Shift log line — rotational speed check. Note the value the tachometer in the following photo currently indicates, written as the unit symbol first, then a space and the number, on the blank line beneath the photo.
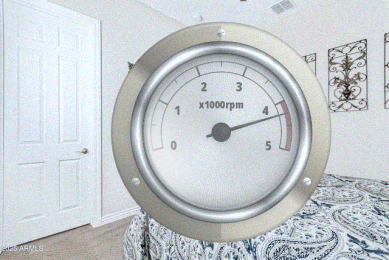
rpm 4250
